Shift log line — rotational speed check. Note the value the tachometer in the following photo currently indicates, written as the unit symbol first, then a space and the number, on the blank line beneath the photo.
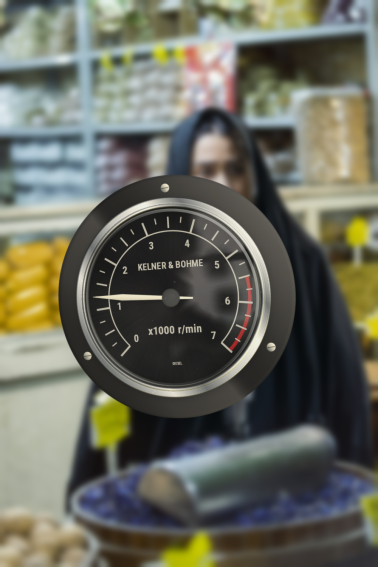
rpm 1250
